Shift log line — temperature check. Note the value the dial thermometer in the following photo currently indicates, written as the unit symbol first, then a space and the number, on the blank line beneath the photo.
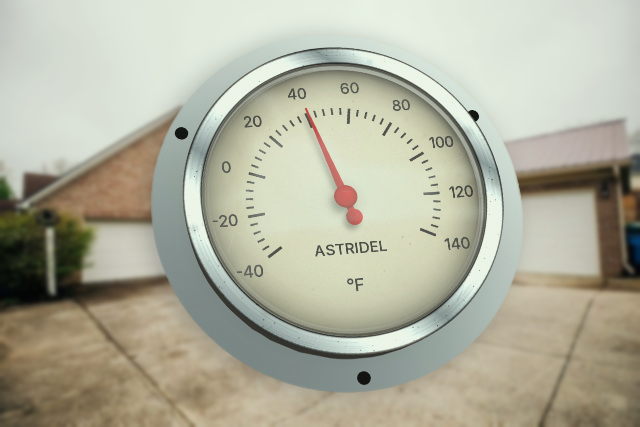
°F 40
